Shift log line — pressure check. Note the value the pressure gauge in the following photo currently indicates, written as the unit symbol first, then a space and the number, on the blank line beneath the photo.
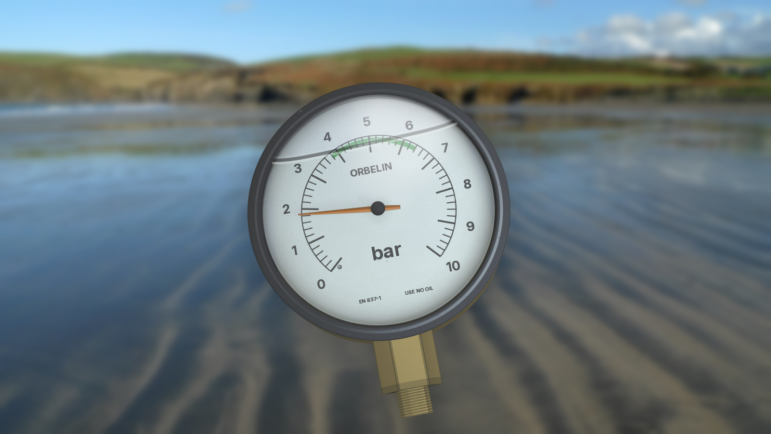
bar 1.8
